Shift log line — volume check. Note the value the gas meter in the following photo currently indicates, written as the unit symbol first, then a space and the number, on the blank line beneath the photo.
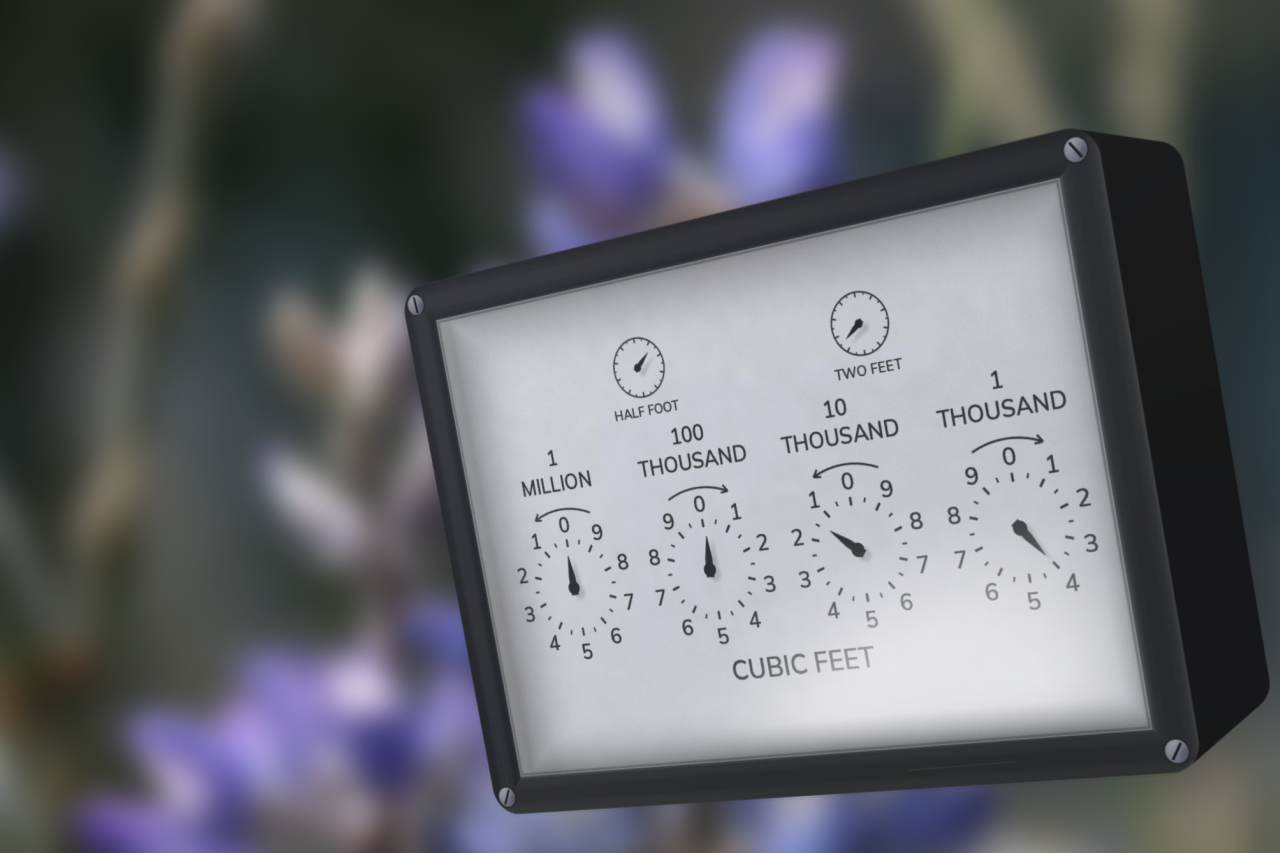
ft³ 1400
